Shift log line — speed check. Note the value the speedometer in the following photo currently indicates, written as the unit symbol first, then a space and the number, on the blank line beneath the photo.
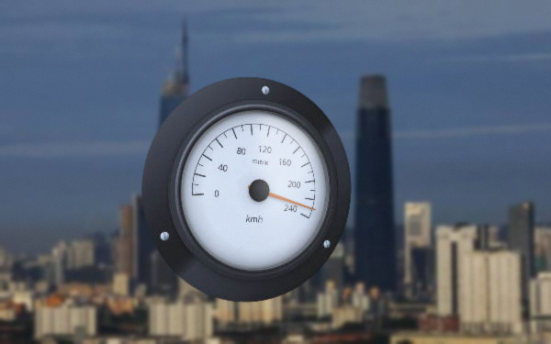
km/h 230
